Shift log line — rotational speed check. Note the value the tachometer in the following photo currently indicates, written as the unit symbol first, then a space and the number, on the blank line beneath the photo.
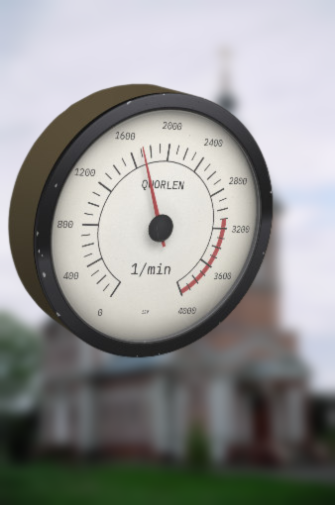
rpm 1700
